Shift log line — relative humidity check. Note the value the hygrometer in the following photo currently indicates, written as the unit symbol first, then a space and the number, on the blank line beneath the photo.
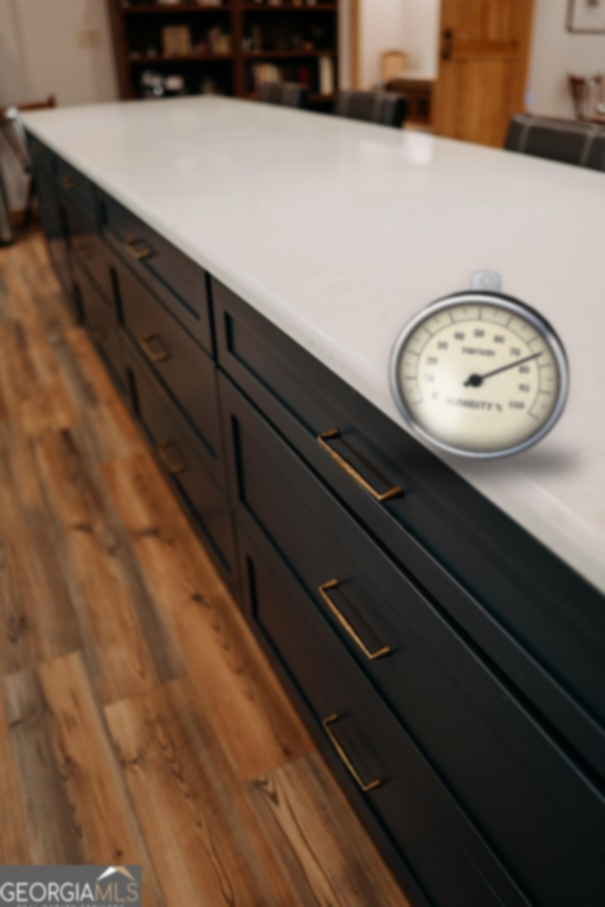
% 75
